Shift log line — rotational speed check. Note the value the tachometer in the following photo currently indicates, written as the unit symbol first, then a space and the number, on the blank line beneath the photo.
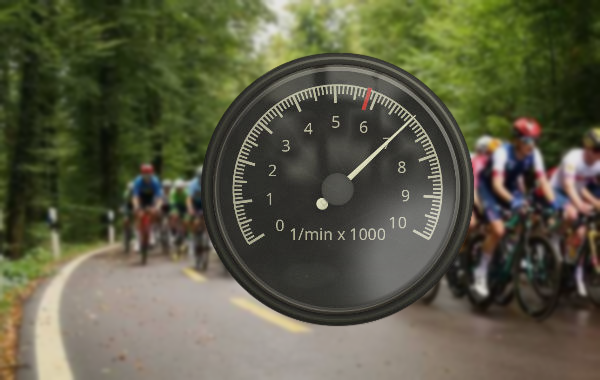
rpm 7000
